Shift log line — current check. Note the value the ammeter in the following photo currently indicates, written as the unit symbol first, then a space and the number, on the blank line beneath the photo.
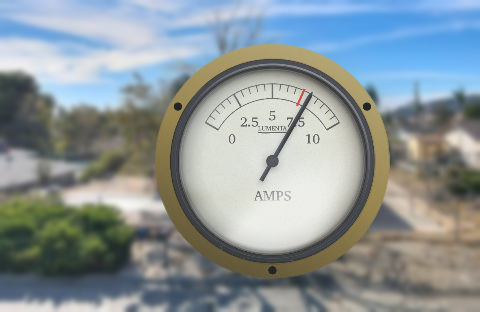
A 7.5
